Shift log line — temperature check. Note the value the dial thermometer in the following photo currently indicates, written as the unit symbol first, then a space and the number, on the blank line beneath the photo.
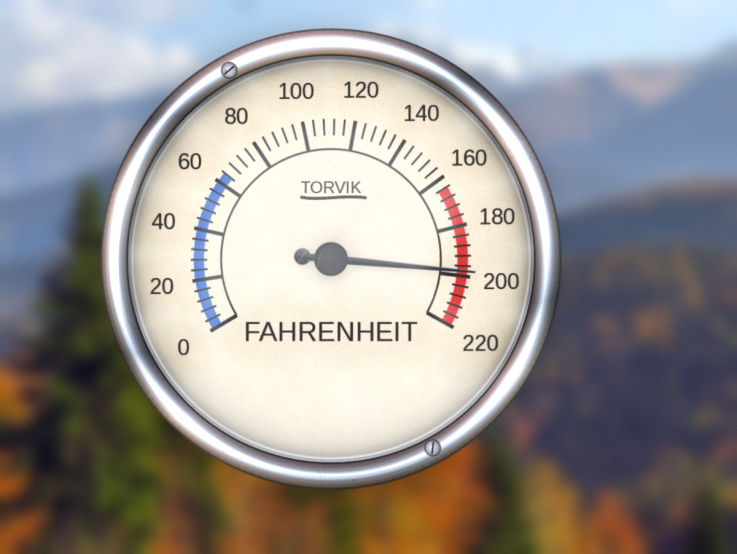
°F 198
